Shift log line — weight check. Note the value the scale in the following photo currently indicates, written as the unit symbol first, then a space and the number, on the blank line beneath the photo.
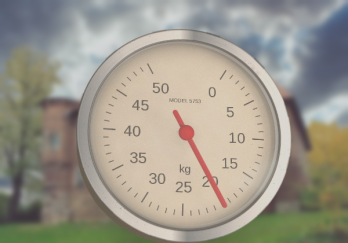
kg 20
